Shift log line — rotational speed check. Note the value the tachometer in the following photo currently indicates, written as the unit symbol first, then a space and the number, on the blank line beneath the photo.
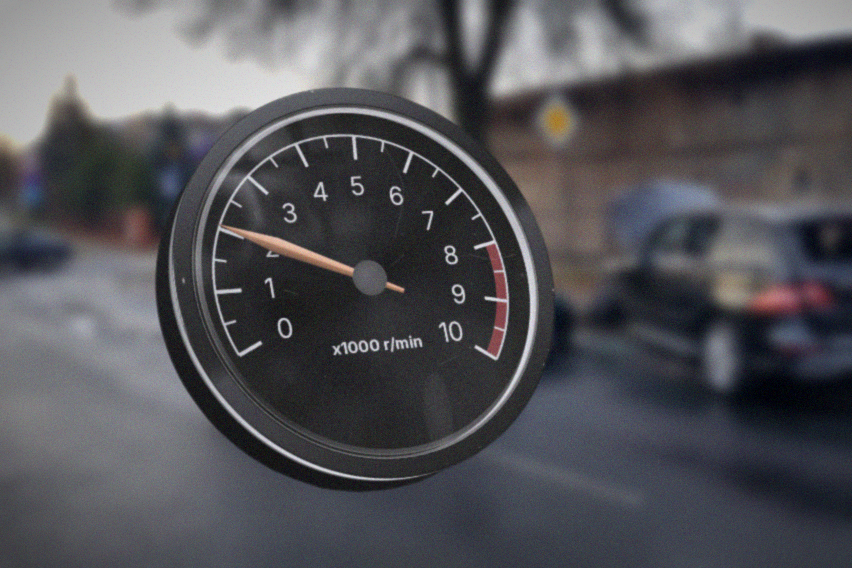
rpm 2000
